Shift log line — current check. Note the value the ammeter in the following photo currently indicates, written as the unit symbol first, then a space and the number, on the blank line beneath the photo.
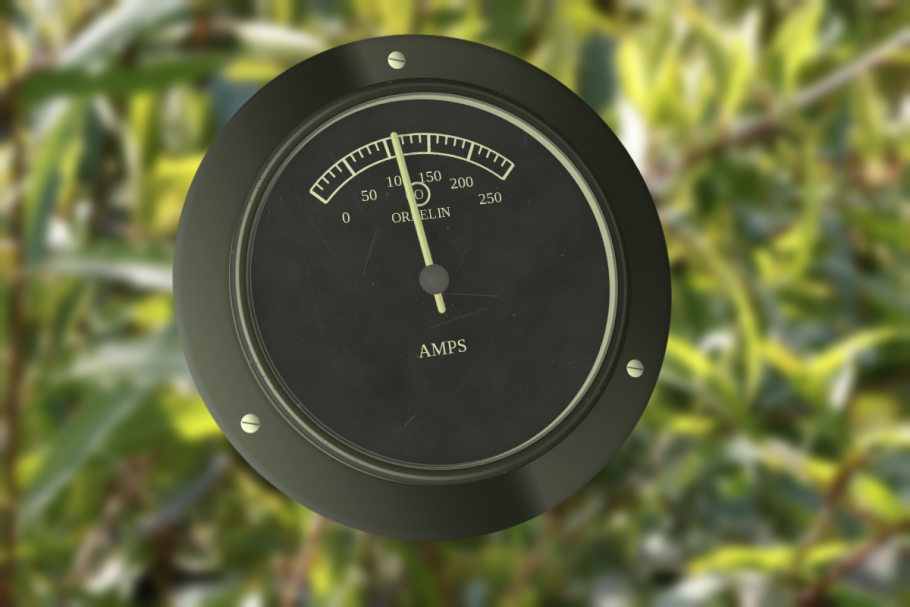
A 110
